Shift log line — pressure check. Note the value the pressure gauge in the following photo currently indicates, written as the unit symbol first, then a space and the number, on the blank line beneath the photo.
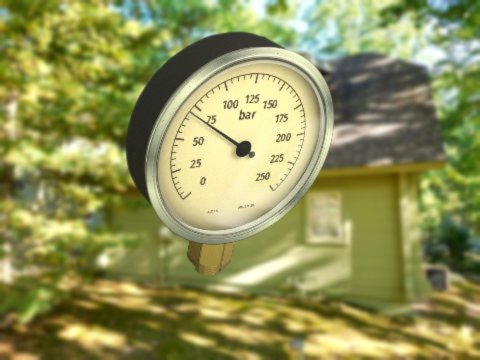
bar 70
